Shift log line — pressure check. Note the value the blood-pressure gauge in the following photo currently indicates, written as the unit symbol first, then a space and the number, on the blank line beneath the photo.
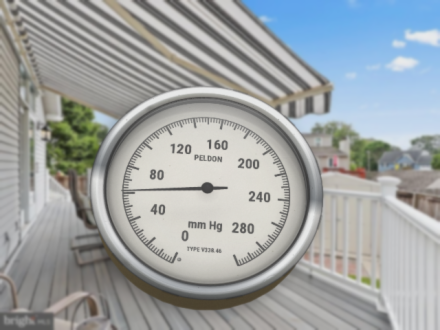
mmHg 60
